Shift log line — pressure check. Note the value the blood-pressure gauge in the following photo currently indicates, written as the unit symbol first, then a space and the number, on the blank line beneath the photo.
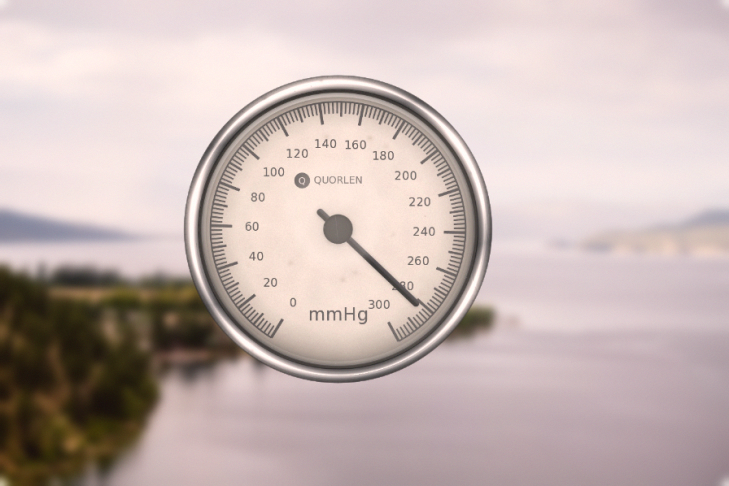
mmHg 282
